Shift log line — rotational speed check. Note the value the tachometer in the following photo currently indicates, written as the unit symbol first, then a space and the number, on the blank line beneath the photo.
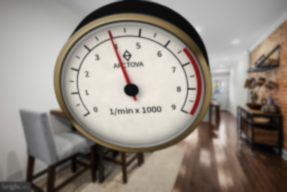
rpm 4000
